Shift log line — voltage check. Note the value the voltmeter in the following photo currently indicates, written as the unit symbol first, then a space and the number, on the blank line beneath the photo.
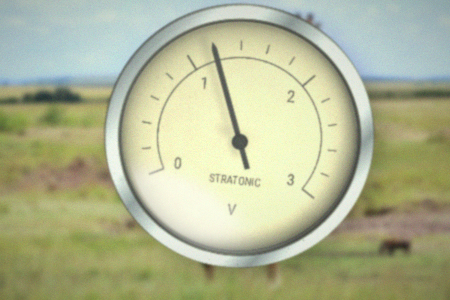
V 1.2
